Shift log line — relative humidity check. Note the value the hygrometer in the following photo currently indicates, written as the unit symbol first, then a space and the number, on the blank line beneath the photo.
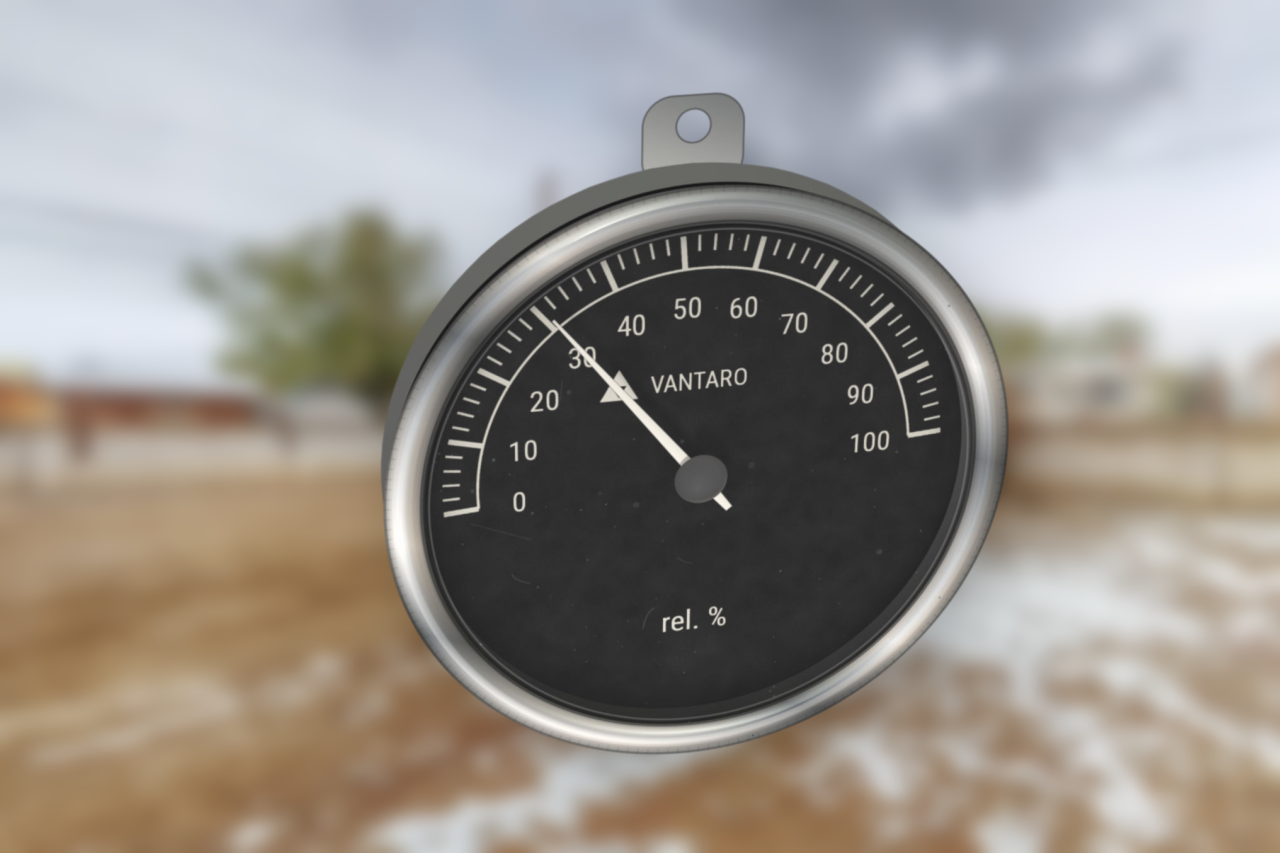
% 31
